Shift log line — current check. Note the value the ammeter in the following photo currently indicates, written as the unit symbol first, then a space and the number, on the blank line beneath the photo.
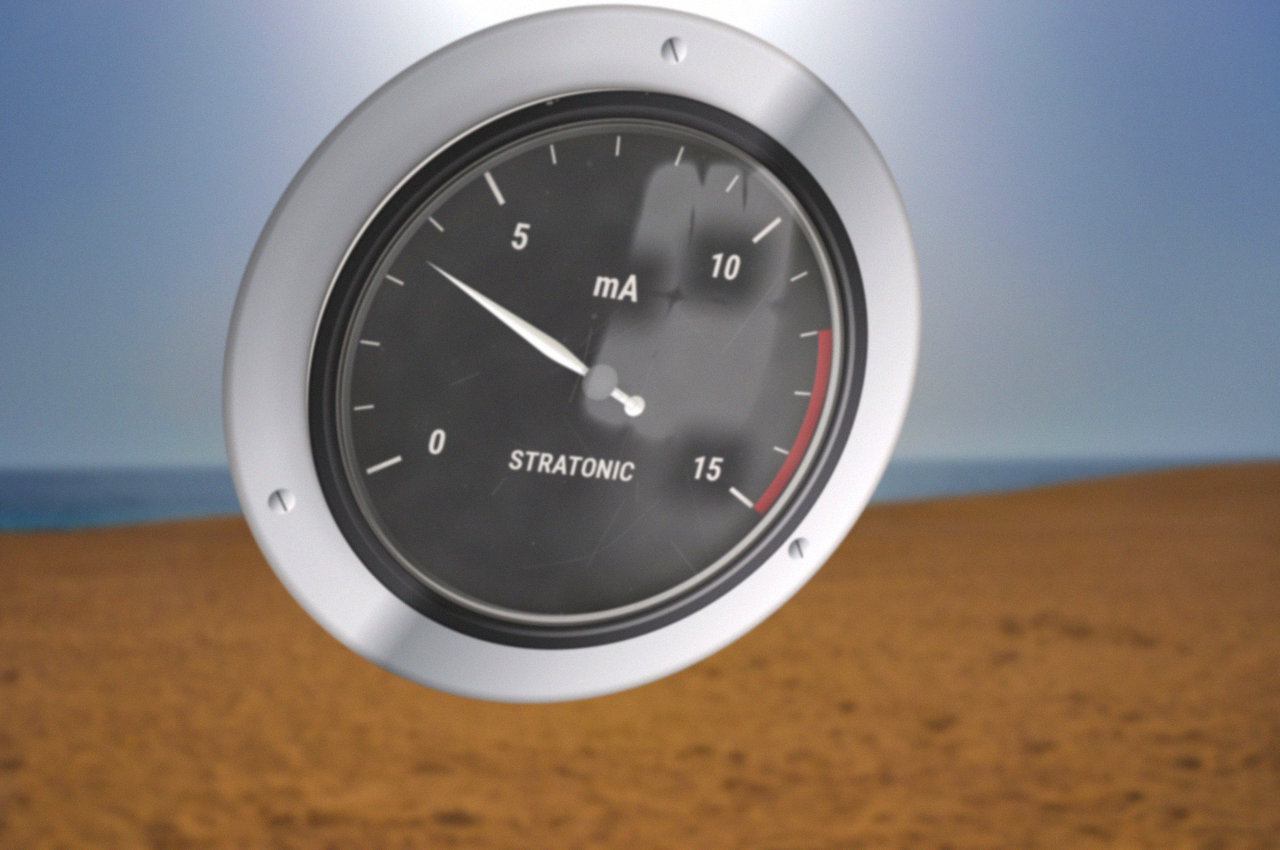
mA 3.5
